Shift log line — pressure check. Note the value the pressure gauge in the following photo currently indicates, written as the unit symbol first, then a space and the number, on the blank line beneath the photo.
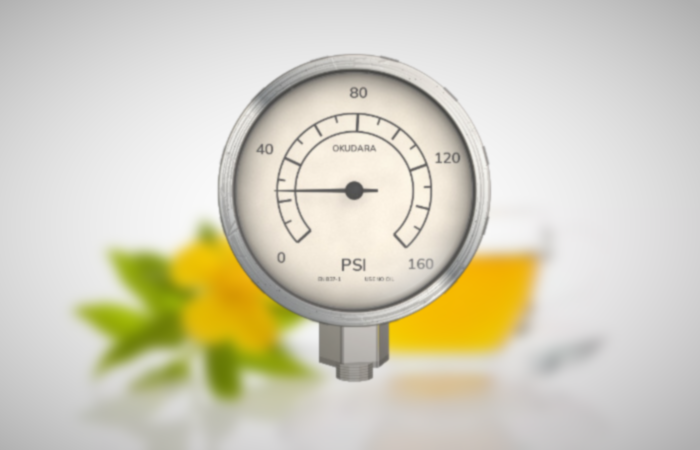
psi 25
